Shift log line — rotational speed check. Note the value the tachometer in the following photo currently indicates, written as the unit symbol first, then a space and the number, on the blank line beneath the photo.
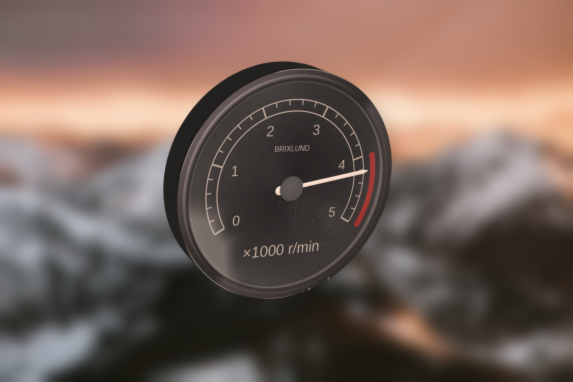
rpm 4200
